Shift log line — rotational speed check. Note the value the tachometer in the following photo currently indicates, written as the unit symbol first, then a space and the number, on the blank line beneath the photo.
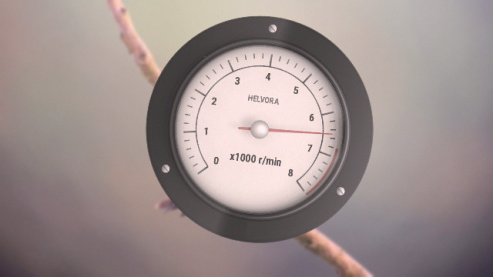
rpm 6500
